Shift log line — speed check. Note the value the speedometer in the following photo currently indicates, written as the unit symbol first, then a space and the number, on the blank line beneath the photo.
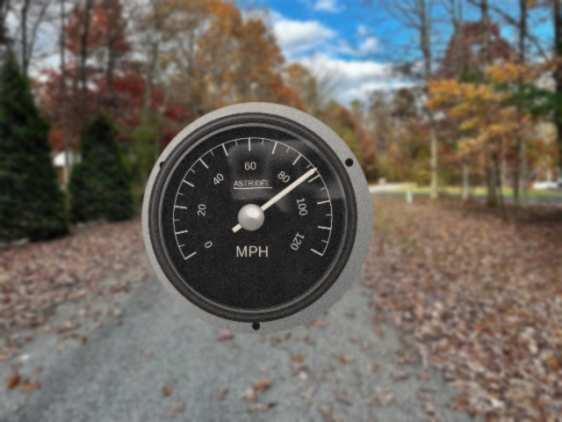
mph 87.5
